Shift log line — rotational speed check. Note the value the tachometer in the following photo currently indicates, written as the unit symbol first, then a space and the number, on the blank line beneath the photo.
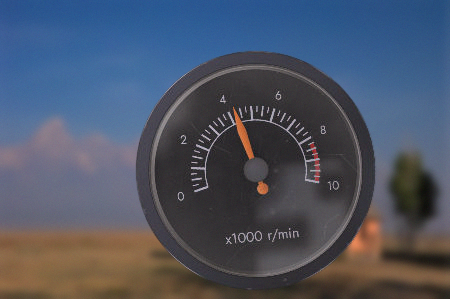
rpm 4250
